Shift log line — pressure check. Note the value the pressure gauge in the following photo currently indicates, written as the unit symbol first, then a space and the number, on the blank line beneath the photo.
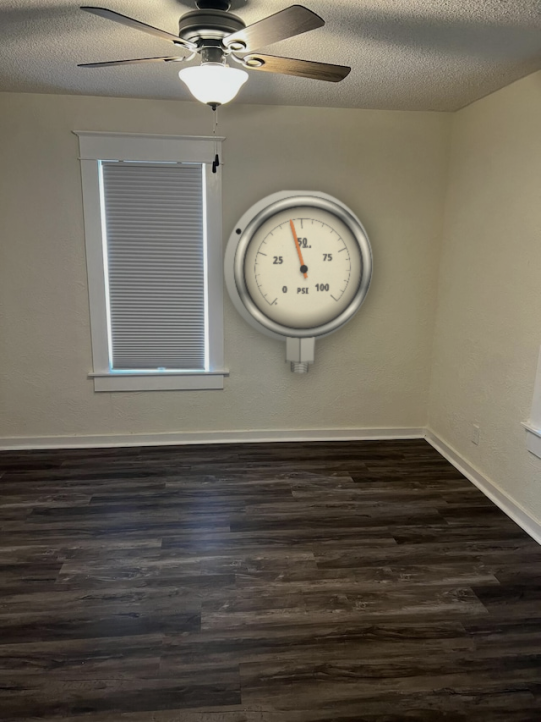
psi 45
